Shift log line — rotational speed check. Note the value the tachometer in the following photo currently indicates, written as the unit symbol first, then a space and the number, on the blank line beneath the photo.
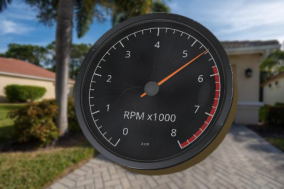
rpm 5400
